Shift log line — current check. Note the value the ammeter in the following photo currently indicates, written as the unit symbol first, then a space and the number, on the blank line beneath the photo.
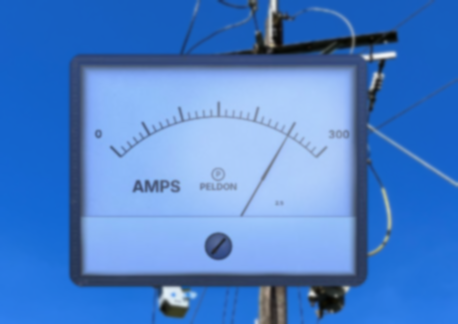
A 250
